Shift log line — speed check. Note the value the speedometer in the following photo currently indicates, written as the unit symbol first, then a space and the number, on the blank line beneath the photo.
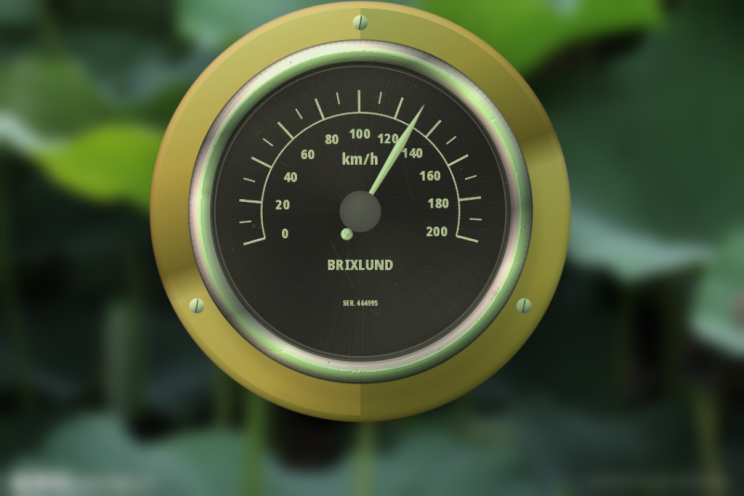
km/h 130
